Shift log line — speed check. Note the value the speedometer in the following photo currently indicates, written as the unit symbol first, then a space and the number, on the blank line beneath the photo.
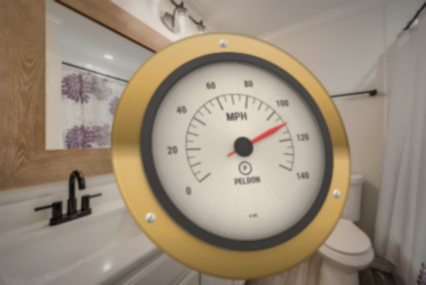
mph 110
